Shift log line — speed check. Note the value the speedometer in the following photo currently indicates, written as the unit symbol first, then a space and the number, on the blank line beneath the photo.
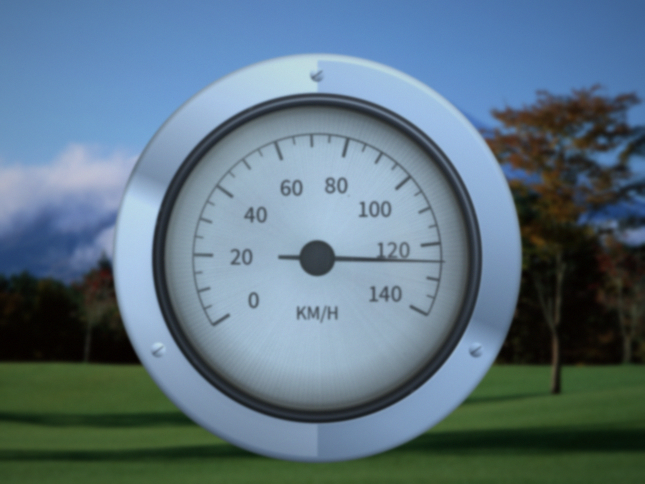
km/h 125
